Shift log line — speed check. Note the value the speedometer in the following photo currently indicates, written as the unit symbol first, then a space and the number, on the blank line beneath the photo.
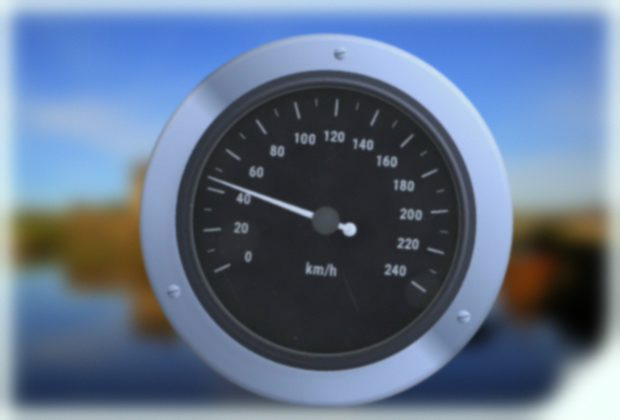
km/h 45
